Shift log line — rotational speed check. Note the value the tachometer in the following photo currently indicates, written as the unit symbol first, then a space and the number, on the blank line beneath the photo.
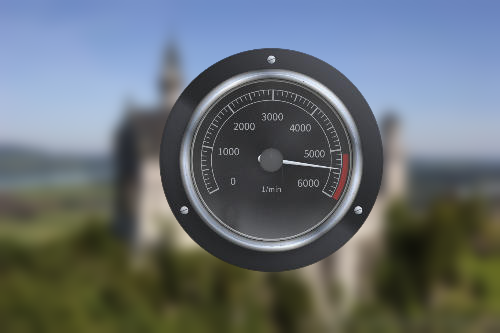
rpm 5400
